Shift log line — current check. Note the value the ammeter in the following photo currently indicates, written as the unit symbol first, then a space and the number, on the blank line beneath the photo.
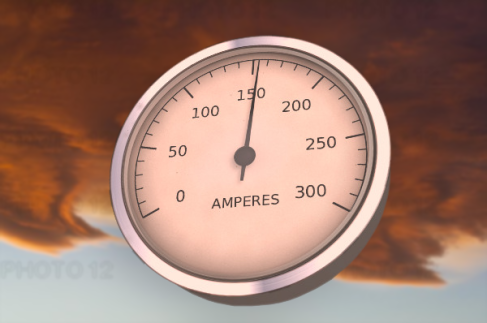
A 155
